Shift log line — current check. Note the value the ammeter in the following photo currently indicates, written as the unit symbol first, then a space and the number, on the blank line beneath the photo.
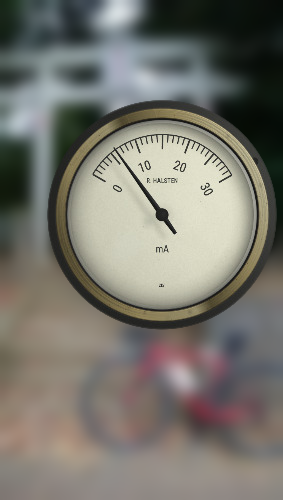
mA 6
